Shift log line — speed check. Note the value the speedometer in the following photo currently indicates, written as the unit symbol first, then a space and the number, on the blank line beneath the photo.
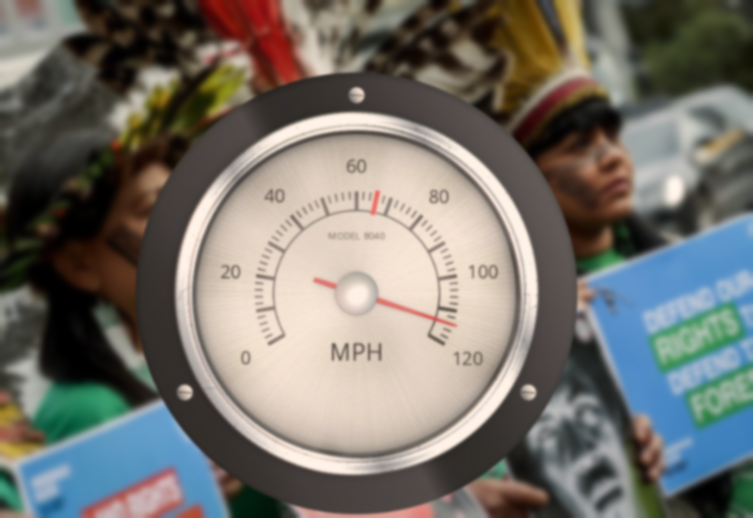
mph 114
